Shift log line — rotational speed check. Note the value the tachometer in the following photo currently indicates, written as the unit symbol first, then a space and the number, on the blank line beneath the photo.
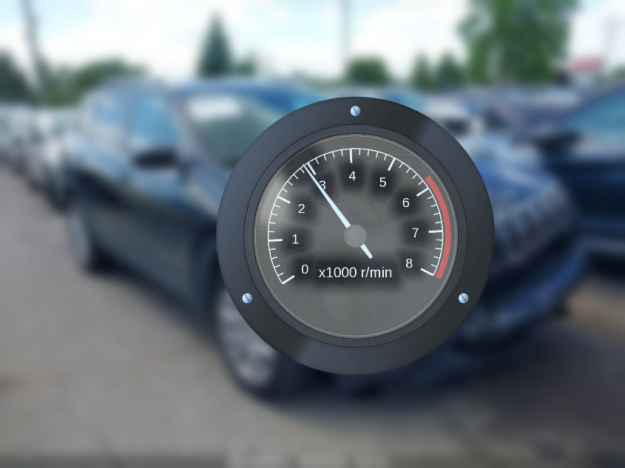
rpm 2900
